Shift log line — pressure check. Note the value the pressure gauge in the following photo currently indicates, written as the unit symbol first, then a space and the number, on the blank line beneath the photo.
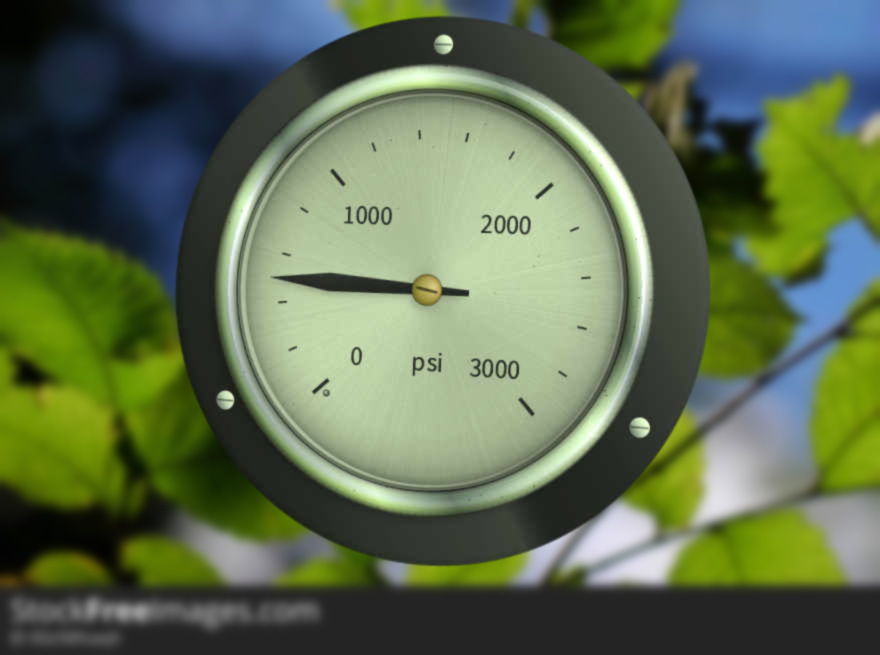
psi 500
